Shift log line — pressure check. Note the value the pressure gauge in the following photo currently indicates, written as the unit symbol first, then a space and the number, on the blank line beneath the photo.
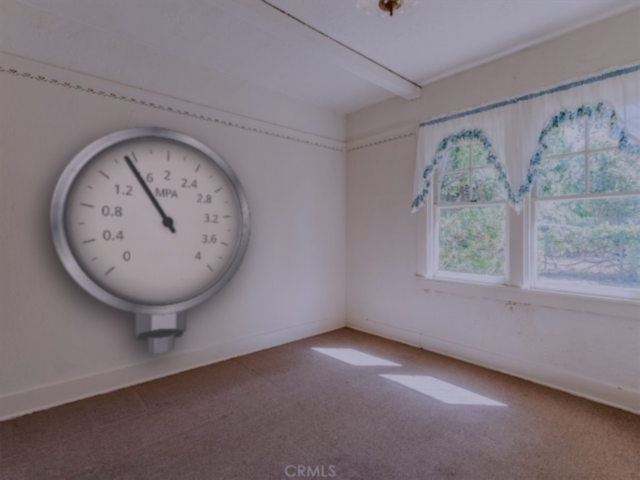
MPa 1.5
